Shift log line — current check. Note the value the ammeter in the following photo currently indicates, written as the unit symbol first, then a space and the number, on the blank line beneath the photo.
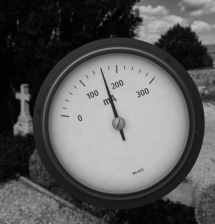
mA 160
